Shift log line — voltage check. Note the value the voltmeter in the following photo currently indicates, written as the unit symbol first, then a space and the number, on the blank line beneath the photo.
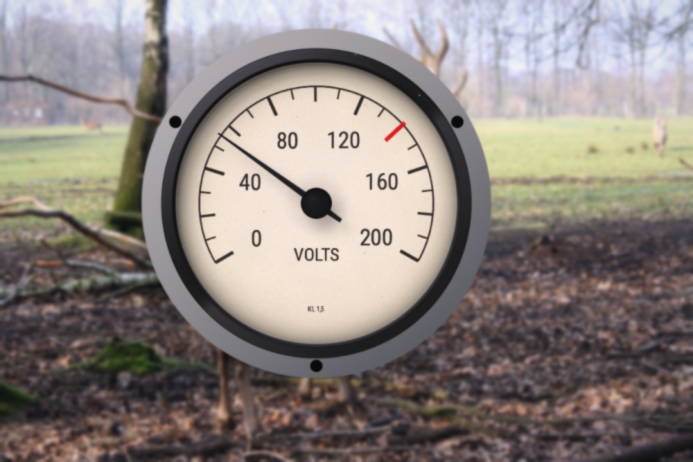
V 55
